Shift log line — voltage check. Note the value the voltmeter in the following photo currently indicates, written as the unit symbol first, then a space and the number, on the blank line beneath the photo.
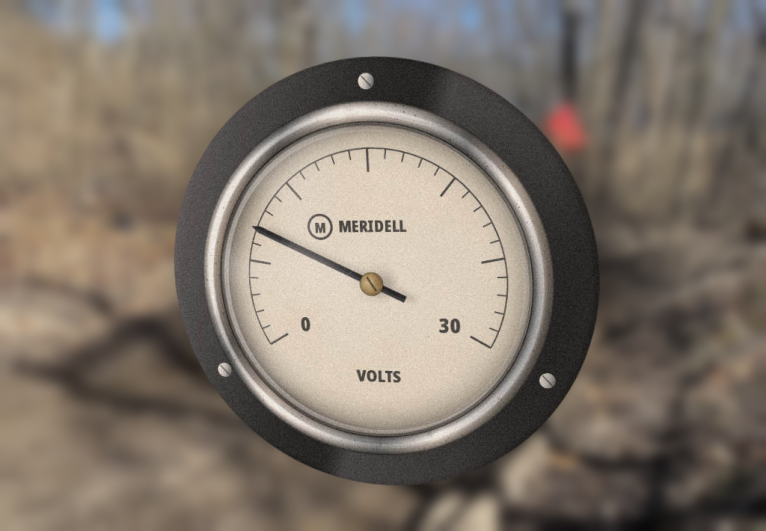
V 7
